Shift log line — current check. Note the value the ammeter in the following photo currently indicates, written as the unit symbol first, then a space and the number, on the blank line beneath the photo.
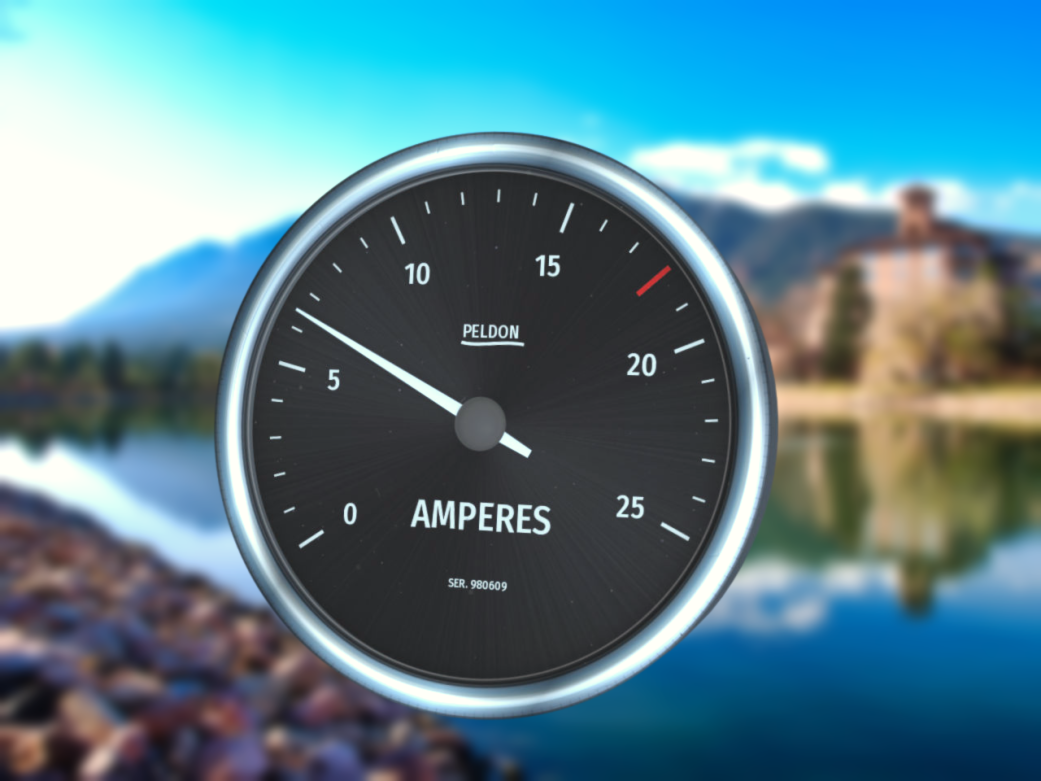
A 6.5
